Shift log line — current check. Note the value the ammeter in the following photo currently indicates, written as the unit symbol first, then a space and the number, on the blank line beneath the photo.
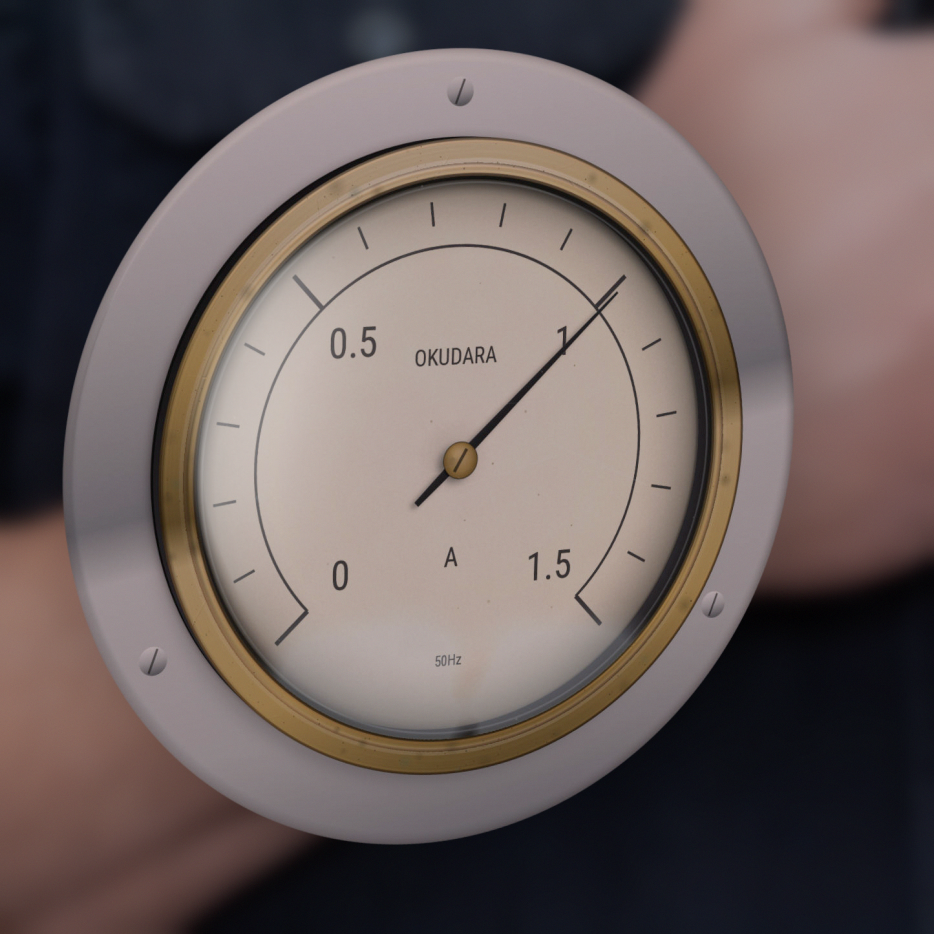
A 1
